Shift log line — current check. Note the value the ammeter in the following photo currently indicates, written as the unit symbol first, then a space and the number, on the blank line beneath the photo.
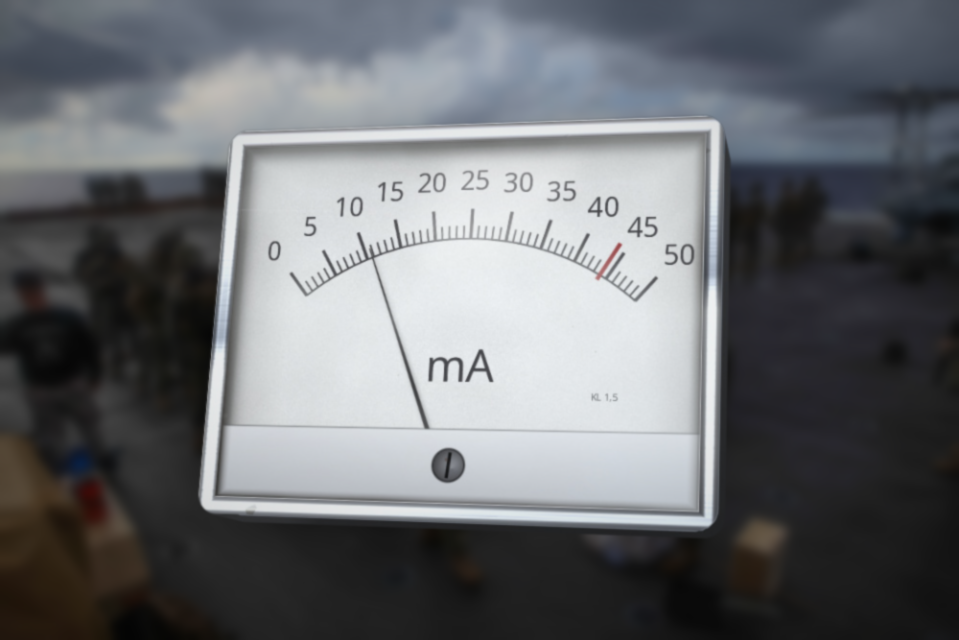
mA 11
